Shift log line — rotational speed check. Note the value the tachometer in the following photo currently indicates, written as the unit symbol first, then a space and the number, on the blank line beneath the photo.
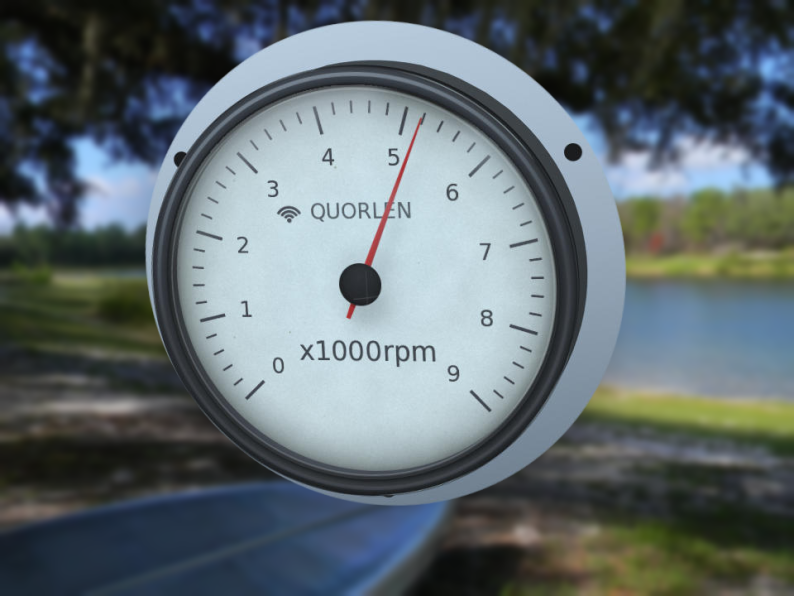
rpm 5200
